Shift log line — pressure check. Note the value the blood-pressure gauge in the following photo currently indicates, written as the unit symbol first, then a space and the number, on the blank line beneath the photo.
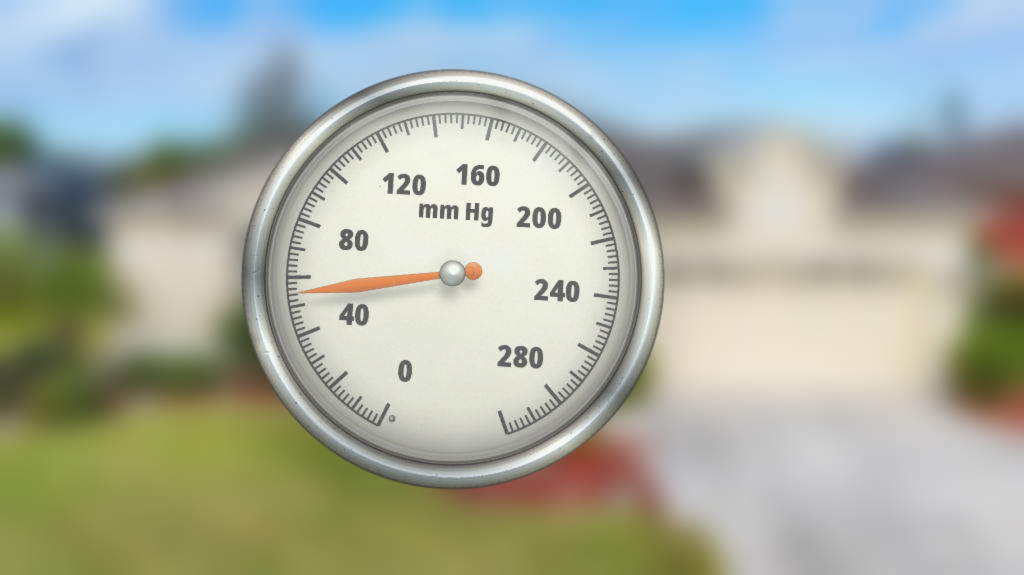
mmHg 54
